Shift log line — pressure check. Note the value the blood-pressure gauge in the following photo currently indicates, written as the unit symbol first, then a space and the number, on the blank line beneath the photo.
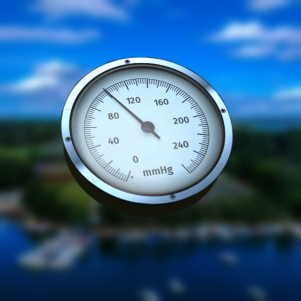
mmHg 100
